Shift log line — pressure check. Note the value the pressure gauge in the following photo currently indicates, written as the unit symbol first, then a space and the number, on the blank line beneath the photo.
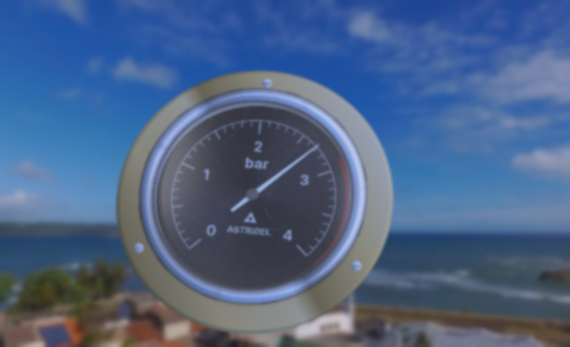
bar 2.7
